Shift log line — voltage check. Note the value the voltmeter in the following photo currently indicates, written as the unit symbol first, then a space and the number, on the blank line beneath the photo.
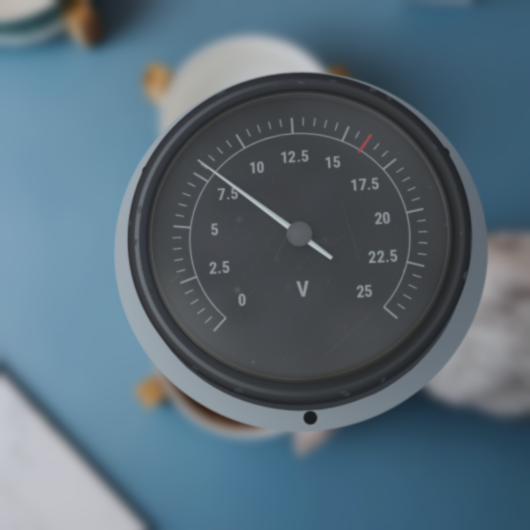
V 8
